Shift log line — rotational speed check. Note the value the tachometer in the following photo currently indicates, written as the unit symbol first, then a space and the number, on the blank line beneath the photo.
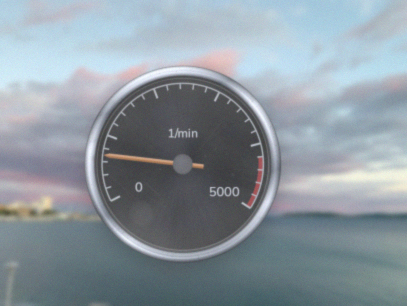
rpm 700
